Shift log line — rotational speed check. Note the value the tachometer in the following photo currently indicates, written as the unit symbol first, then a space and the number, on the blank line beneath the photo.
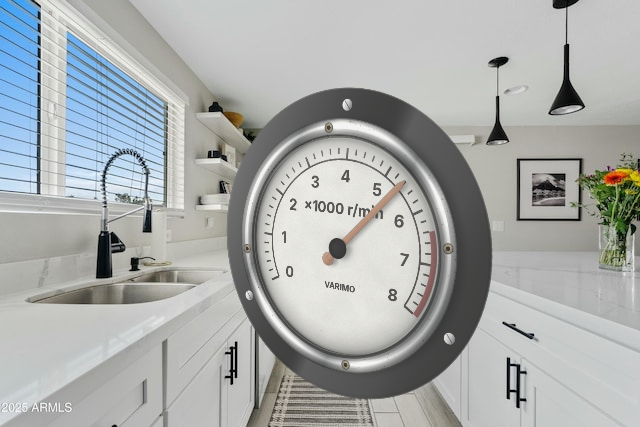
rpm 5400
